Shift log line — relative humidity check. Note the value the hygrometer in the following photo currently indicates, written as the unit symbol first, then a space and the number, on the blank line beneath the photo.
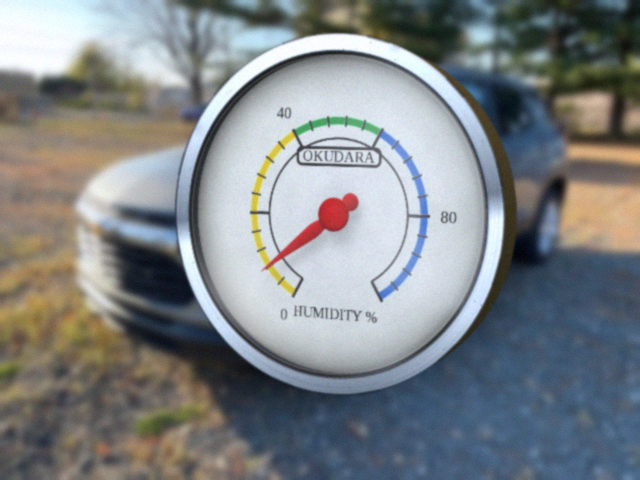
% 8
